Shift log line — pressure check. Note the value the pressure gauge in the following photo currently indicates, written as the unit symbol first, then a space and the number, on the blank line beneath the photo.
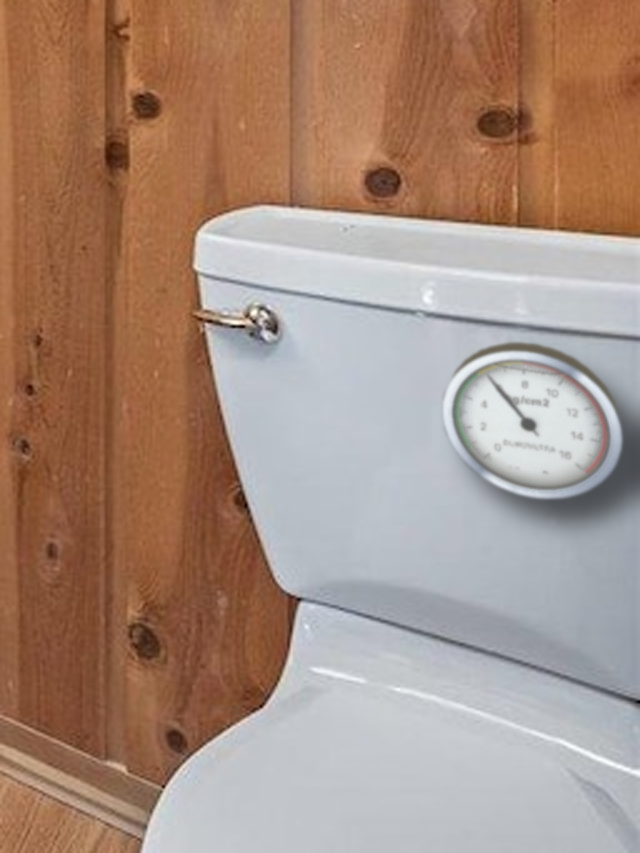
kg/cm² 6
